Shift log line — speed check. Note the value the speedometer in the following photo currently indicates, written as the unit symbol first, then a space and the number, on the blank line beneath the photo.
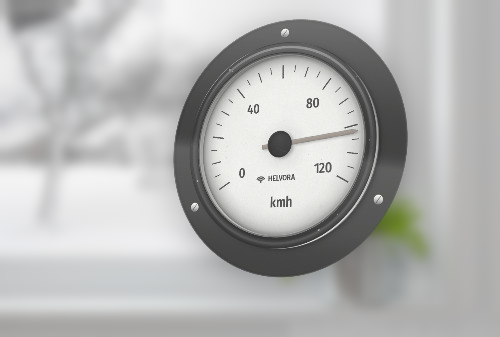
km/h 102.5
